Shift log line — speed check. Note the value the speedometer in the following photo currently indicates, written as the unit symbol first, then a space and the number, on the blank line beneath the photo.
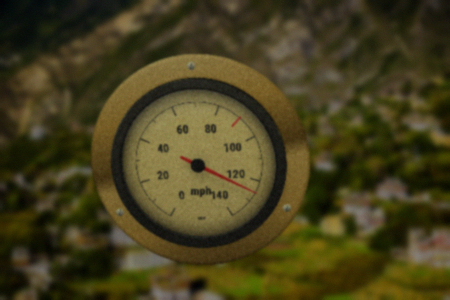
mph 125
